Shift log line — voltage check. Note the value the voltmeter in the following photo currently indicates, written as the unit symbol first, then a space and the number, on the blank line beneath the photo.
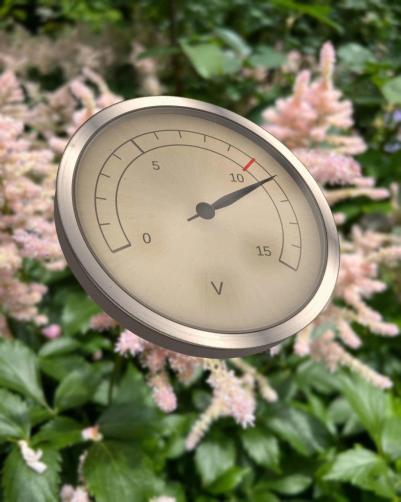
V 11
